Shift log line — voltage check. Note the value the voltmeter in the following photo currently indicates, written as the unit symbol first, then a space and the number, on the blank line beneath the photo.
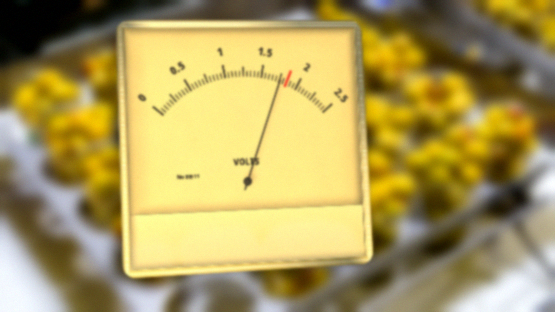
V 1.75
